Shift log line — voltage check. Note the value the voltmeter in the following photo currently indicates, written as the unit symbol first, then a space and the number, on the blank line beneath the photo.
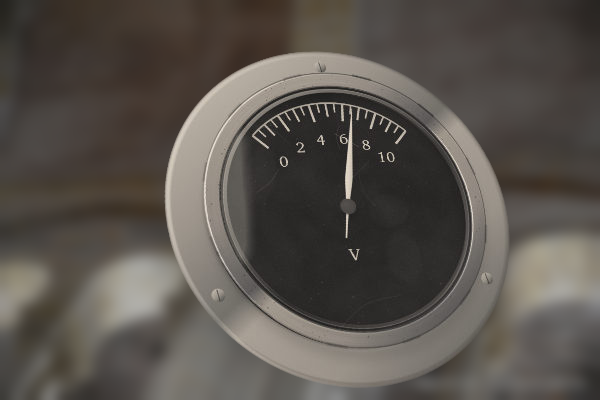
V 6.5
